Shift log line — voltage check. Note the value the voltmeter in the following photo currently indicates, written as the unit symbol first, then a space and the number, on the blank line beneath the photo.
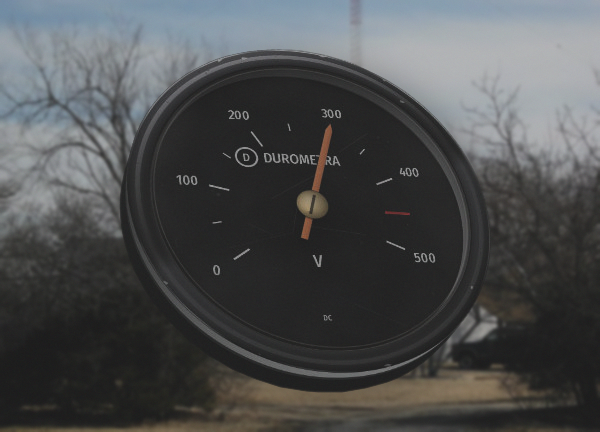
V 300
